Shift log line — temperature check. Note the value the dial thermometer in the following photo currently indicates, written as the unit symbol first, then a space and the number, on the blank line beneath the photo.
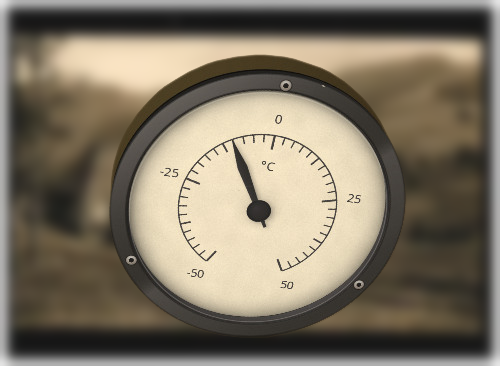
°C -10
